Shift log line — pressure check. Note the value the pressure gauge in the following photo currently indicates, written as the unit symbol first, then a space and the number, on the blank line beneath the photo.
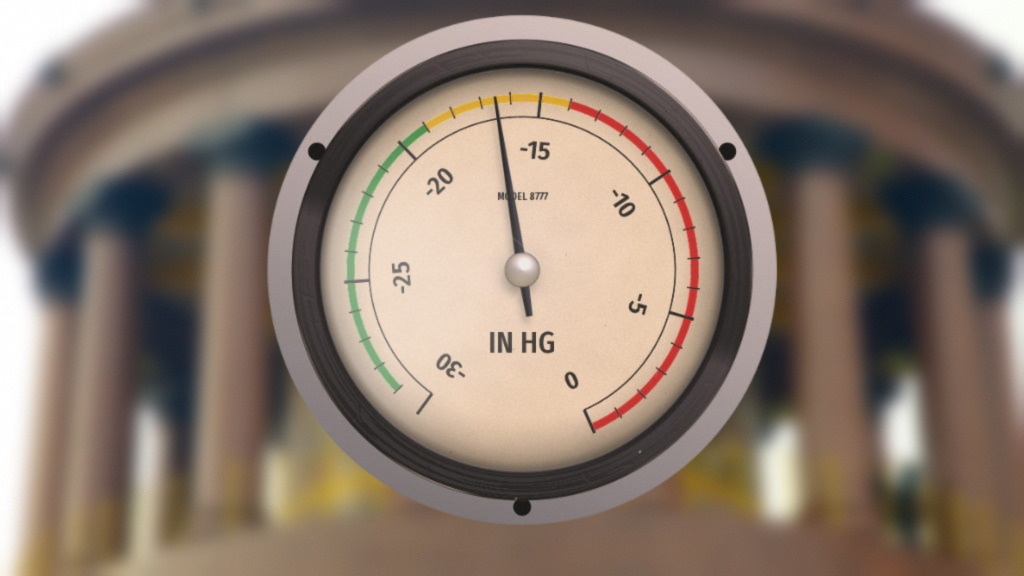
inHg -16.5
